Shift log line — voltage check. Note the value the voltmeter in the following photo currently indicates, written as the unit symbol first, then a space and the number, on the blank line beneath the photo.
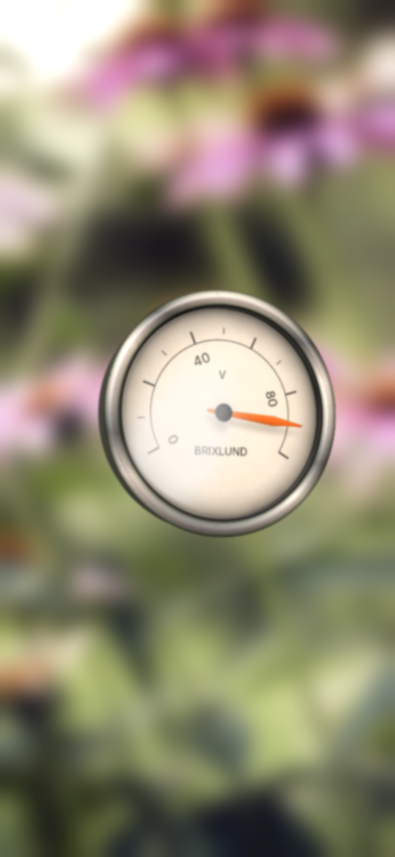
V 90
